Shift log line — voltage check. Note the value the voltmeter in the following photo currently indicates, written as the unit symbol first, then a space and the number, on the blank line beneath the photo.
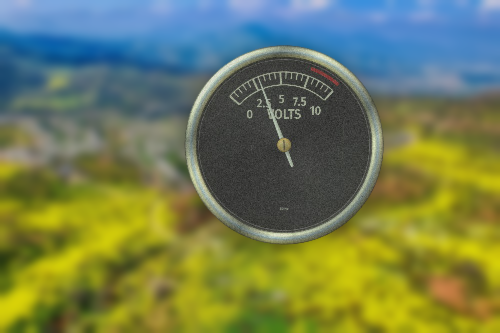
V 3
